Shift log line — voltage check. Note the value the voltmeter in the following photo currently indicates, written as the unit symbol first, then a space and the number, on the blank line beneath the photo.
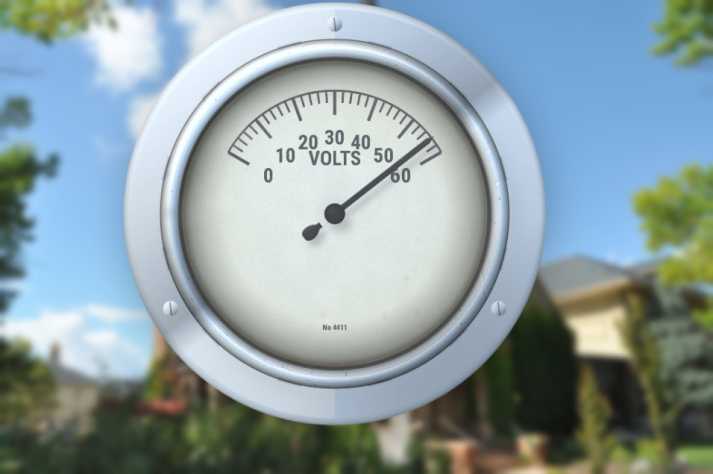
V 56
